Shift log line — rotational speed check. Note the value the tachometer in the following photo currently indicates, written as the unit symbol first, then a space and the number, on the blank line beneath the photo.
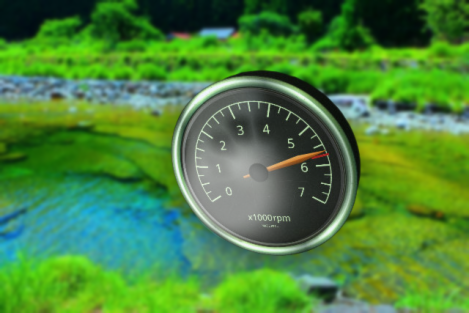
rpm 5625
